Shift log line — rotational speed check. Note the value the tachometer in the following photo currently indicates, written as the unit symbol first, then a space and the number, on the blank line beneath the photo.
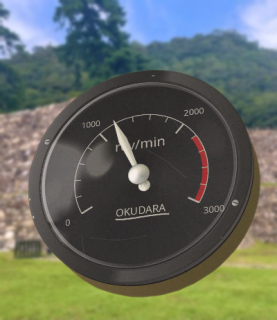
rpm 1200
